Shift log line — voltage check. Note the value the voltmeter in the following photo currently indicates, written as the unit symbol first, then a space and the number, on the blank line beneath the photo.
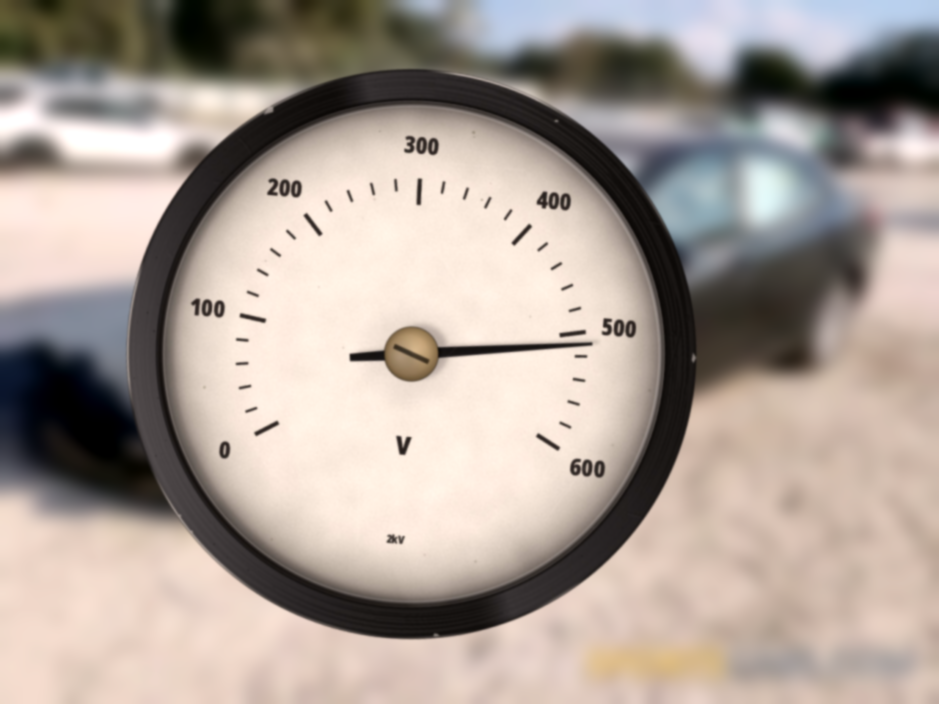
V 510
